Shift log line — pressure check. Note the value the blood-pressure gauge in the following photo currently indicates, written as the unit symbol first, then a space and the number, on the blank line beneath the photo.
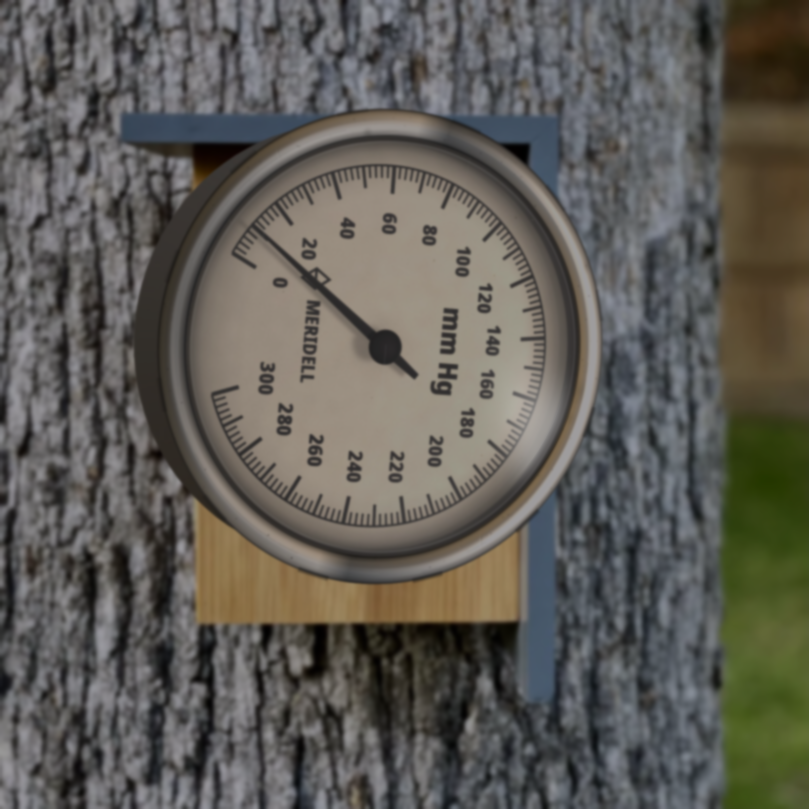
mmHg 10
